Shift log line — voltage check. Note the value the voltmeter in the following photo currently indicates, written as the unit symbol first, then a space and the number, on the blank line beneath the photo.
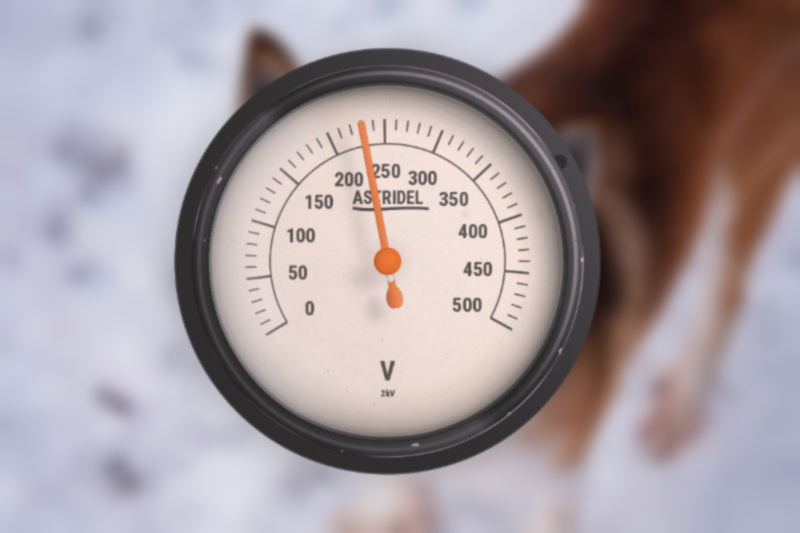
V 230
